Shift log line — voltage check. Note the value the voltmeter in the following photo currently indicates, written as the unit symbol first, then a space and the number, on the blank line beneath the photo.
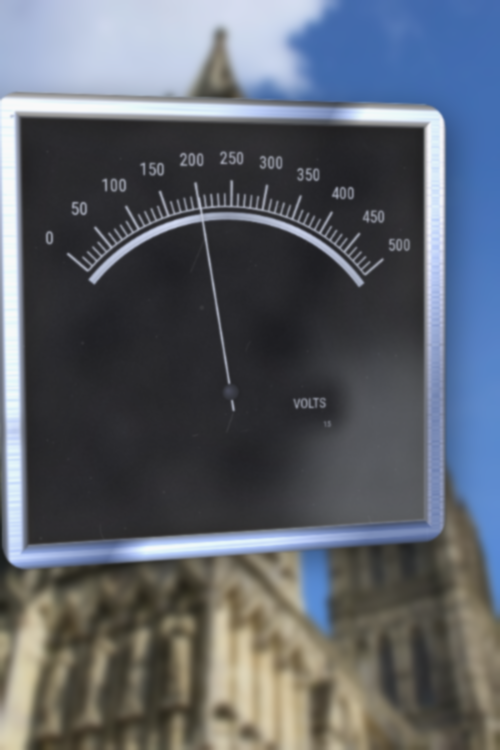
V 200
